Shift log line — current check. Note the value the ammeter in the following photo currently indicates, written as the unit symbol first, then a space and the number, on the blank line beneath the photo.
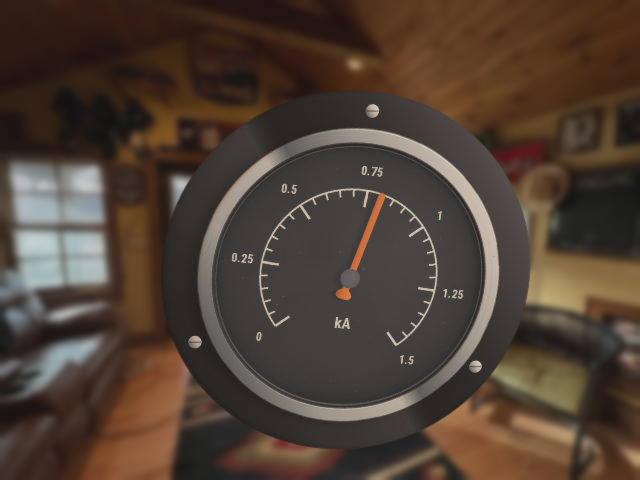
kA 0.8
